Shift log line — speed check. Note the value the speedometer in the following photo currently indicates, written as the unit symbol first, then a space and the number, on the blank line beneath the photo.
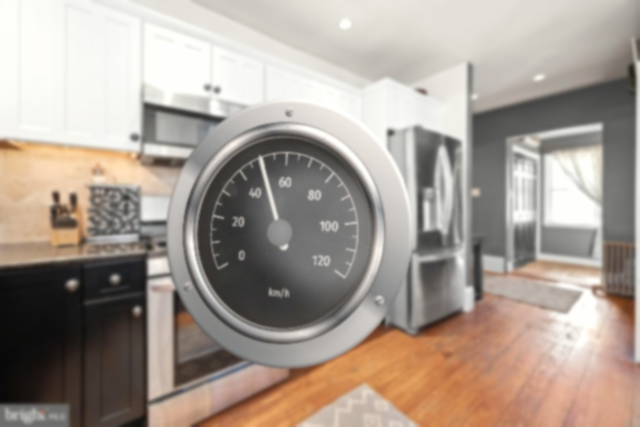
km/h 50
